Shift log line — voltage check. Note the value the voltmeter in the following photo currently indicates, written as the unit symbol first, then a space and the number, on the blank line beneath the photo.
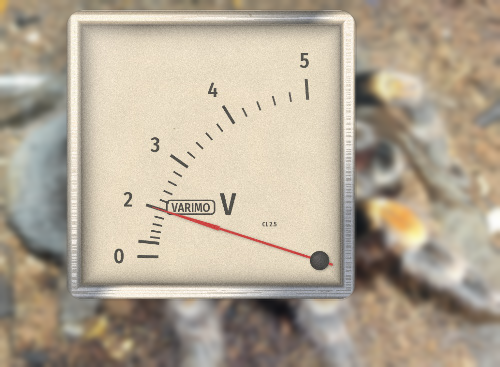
V 2
